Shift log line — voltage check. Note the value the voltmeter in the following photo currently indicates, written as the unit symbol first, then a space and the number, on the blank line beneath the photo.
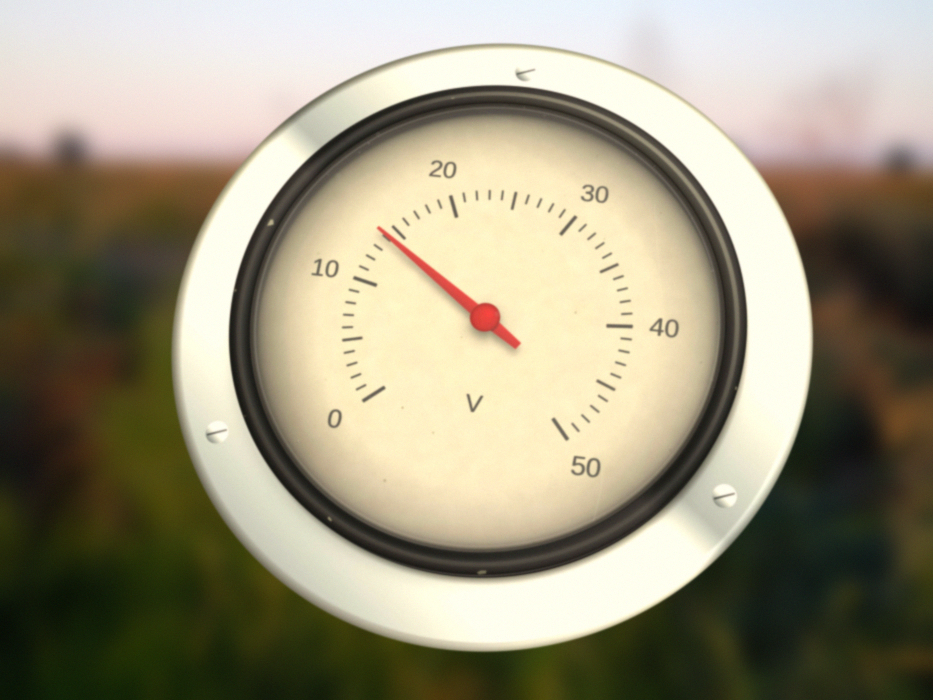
V 14
